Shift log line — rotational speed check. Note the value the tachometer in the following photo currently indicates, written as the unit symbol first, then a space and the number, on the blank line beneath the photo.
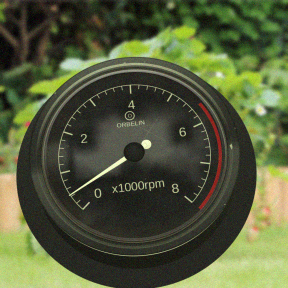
rpm 400
